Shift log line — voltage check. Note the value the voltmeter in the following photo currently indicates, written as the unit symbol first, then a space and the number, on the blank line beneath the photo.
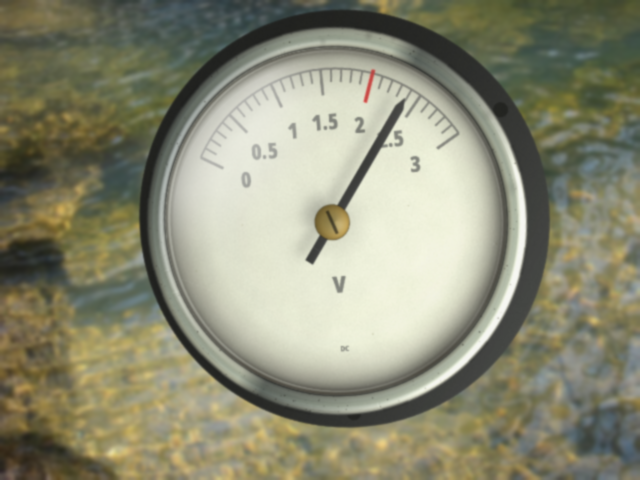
V 2.4
